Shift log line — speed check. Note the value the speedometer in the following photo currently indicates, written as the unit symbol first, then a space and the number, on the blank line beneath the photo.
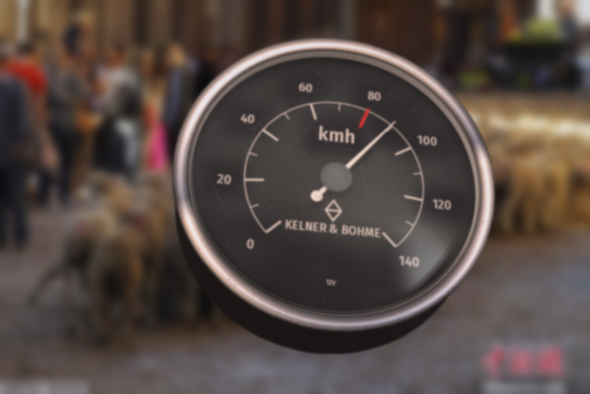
km/h 90
